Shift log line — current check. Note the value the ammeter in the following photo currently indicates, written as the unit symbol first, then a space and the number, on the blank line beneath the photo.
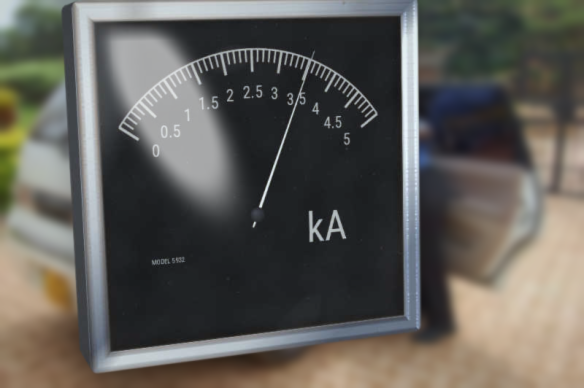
kA 3.5
